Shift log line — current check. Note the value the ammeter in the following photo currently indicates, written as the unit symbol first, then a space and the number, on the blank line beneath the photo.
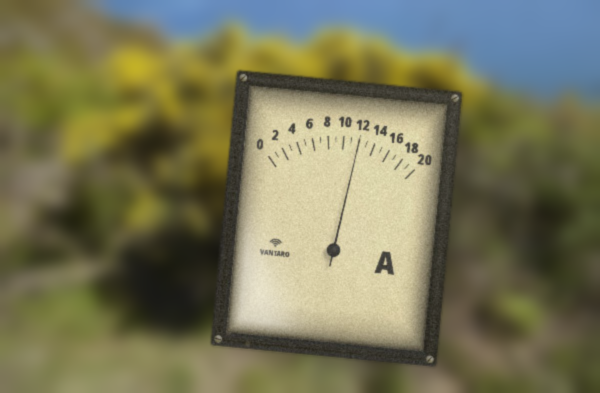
A 12
